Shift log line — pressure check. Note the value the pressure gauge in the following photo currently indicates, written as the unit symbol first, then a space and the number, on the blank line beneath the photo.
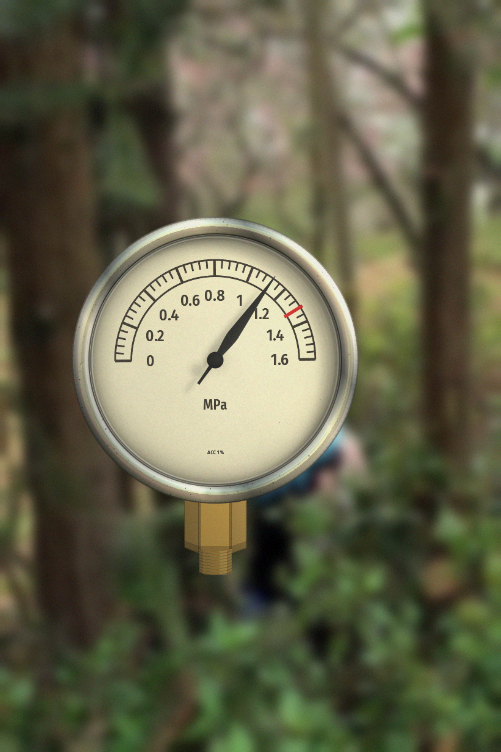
MPa 1.12
